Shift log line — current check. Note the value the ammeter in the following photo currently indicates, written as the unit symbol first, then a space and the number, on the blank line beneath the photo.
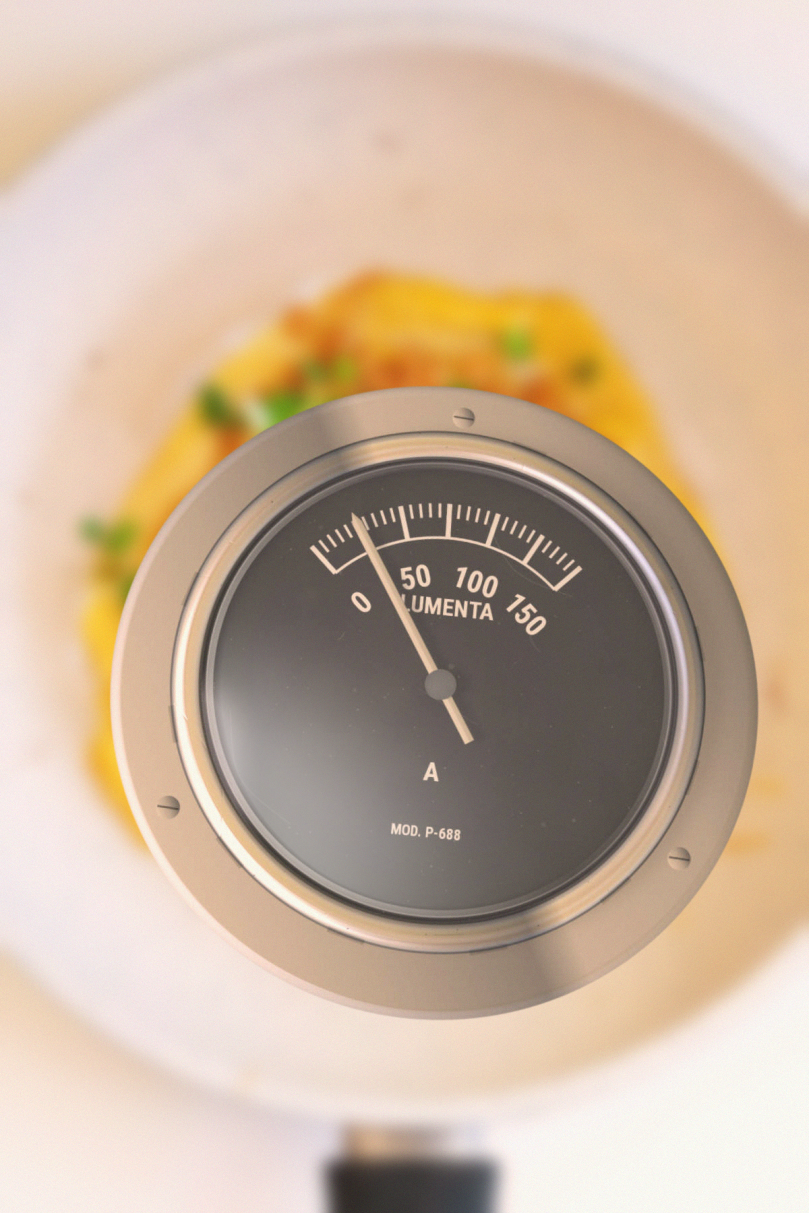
A 25
